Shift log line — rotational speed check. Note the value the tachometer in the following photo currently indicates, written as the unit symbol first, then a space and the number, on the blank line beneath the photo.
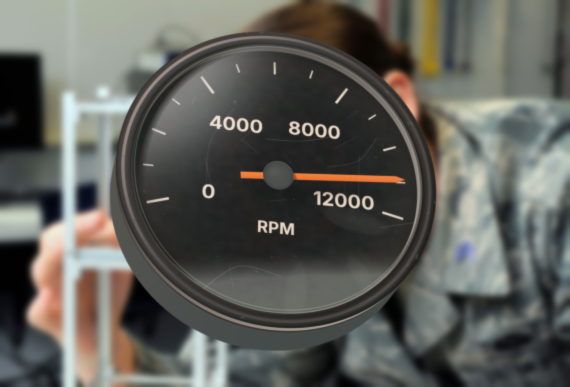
rpm 11000
